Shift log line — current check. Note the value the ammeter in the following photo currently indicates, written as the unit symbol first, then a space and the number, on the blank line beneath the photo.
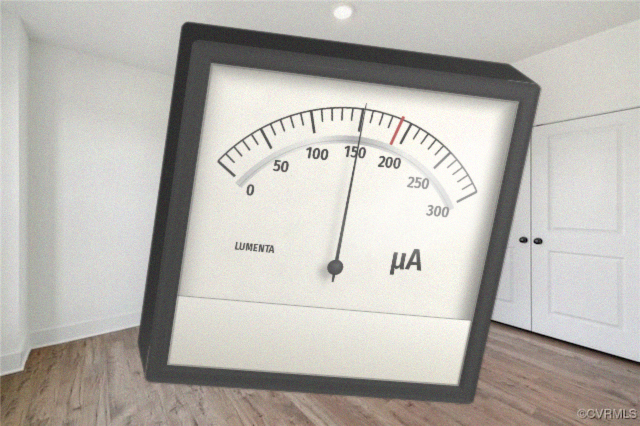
µA 150
